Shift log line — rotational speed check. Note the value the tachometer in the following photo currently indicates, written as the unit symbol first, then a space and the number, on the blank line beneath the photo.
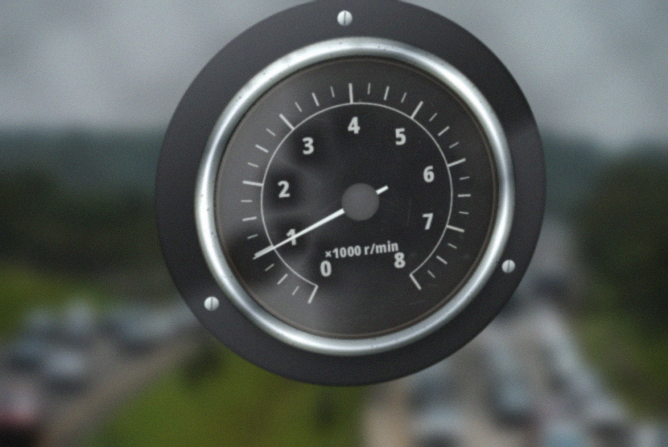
rpm 1000
